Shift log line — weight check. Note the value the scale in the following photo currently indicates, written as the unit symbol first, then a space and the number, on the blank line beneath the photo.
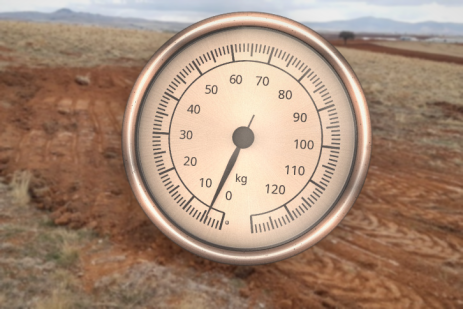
kg 4
